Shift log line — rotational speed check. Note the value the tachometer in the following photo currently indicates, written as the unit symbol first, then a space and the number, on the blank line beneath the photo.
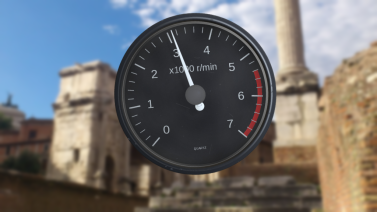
rpm 3100
